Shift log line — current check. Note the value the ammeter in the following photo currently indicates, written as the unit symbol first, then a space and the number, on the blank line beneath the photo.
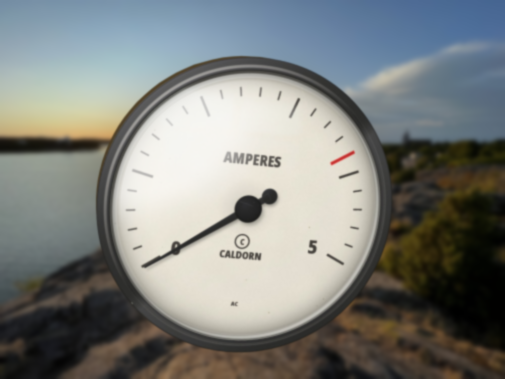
A 0
